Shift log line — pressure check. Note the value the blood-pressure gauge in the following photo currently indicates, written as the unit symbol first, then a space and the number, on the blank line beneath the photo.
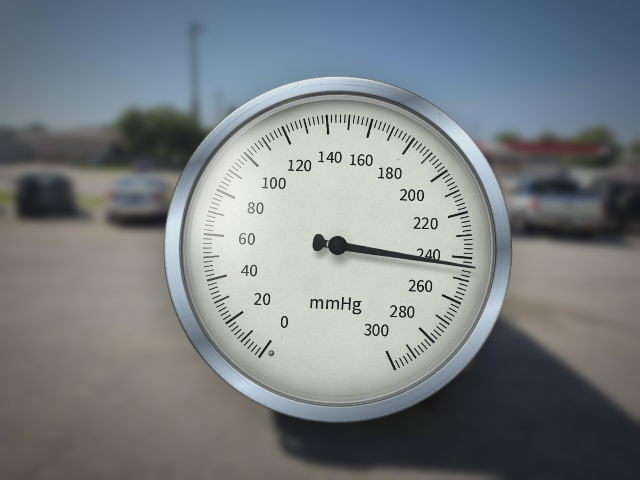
mmHg 244
